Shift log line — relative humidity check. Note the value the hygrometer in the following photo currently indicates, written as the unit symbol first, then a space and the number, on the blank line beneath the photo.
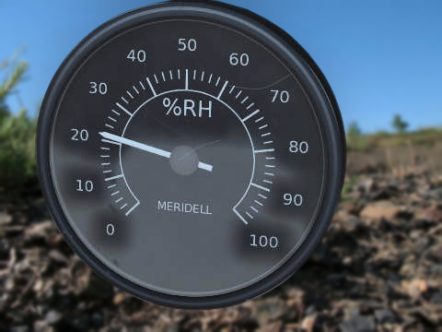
% 22
